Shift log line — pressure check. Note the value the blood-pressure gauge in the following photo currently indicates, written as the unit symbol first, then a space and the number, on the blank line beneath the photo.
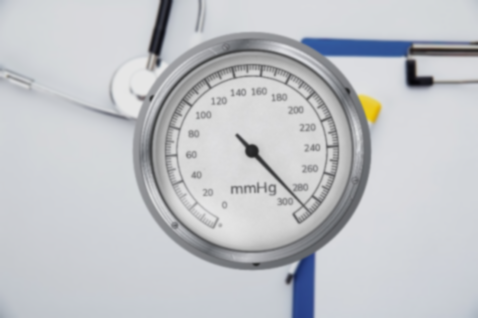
mmHg 290
